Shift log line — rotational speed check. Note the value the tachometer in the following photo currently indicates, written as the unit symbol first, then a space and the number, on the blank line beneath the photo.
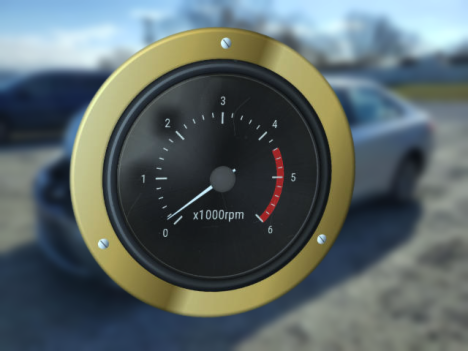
rpm 200
